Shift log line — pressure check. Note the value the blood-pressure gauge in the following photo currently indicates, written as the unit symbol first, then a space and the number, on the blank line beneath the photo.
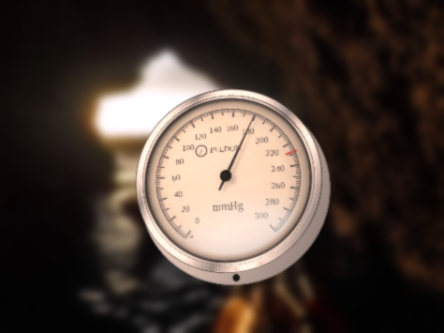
mmHg 180
